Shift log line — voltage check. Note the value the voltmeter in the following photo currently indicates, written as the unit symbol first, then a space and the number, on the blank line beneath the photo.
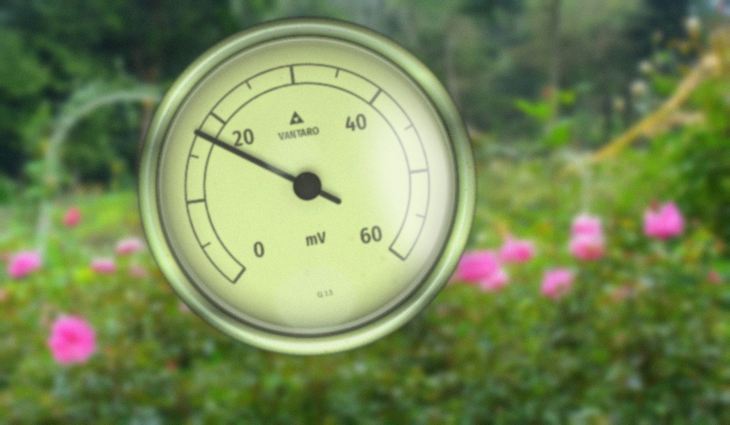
mV 17.5
